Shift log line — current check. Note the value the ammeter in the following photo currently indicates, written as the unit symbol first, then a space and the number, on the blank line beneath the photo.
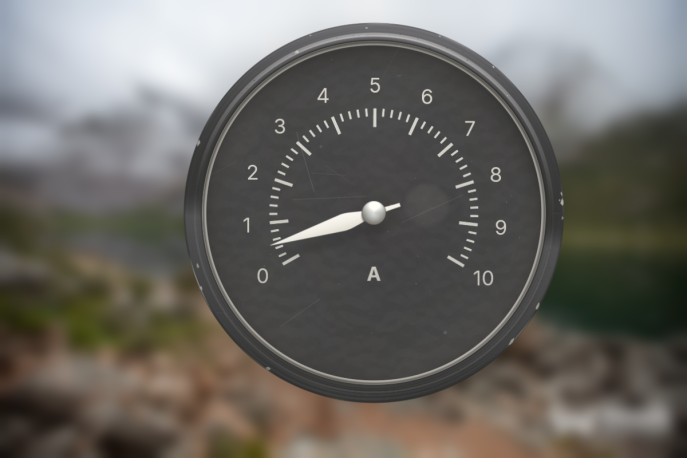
A 0.5
